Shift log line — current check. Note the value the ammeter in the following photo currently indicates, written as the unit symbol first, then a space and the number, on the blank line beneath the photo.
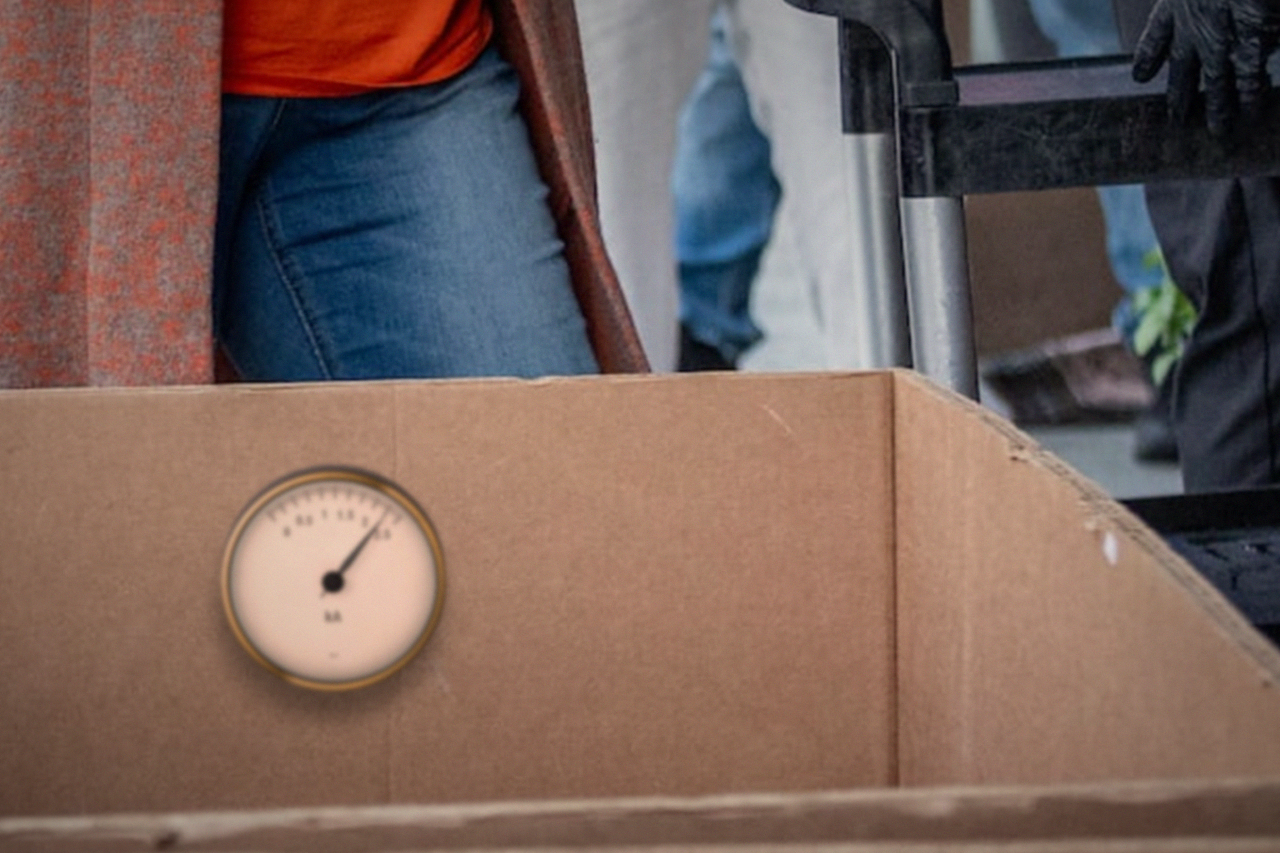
kA 2.25
